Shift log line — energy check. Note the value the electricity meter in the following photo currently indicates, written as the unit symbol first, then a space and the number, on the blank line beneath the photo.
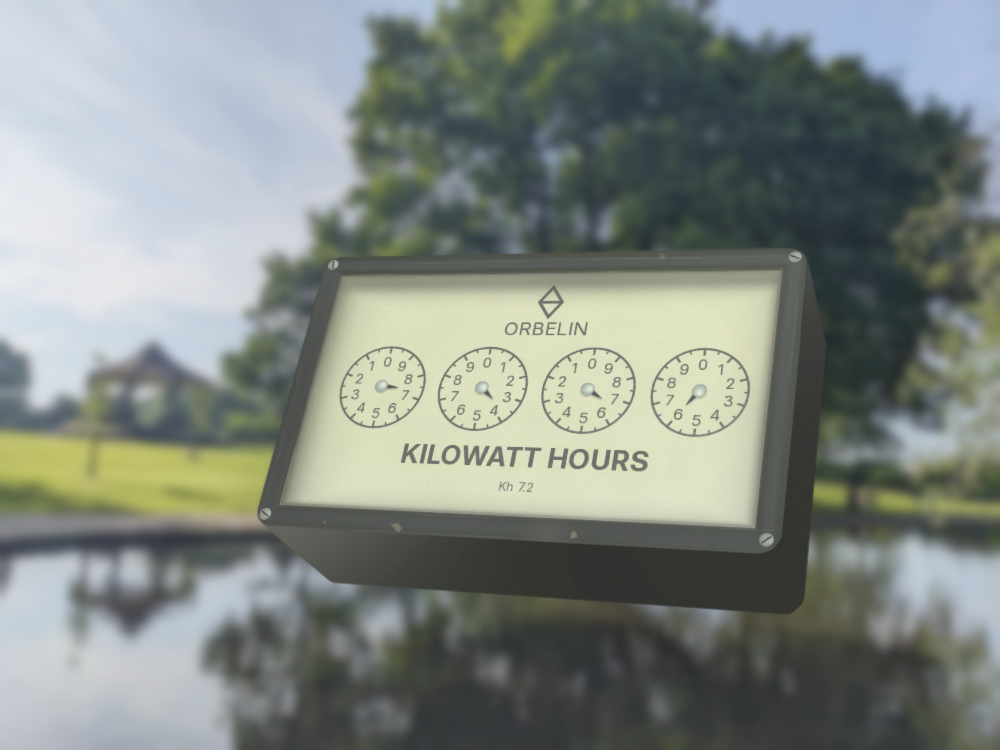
kWh 7366
